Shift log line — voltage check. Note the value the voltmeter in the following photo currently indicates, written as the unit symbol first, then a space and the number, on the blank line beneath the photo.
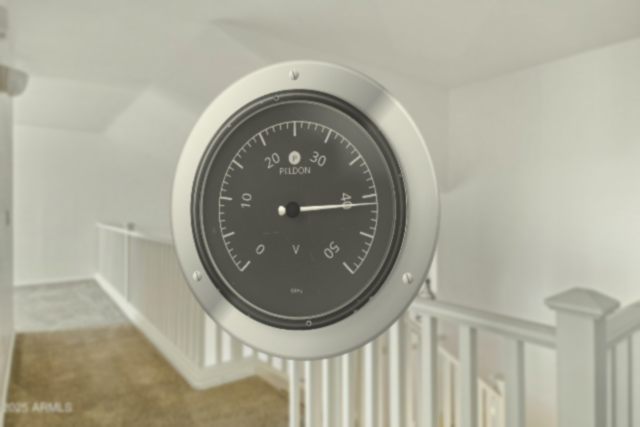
V 41
